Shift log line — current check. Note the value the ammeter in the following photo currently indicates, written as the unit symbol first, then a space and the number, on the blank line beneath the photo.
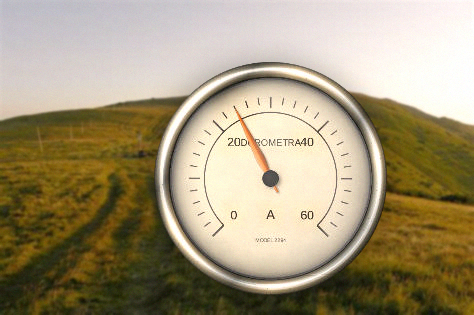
A 24
